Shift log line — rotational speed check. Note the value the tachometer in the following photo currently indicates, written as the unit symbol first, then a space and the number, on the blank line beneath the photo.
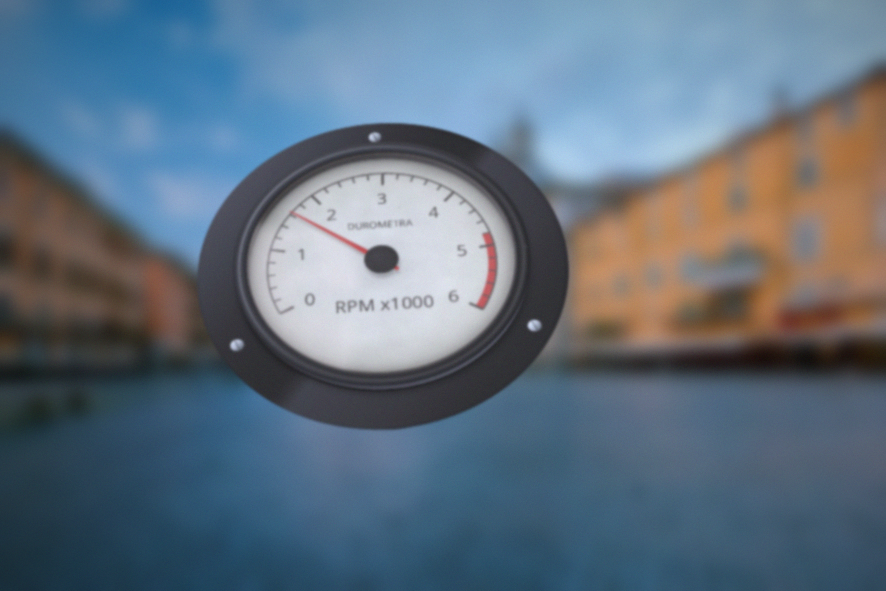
rpm 1600
